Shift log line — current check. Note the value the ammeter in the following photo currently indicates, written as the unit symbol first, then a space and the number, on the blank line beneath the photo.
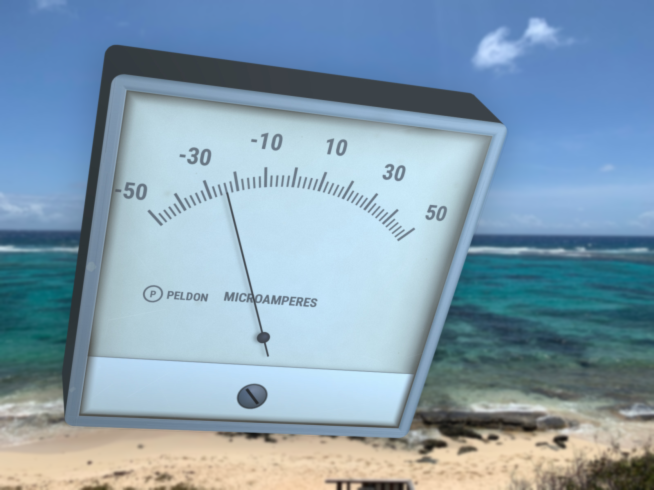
µA -24
